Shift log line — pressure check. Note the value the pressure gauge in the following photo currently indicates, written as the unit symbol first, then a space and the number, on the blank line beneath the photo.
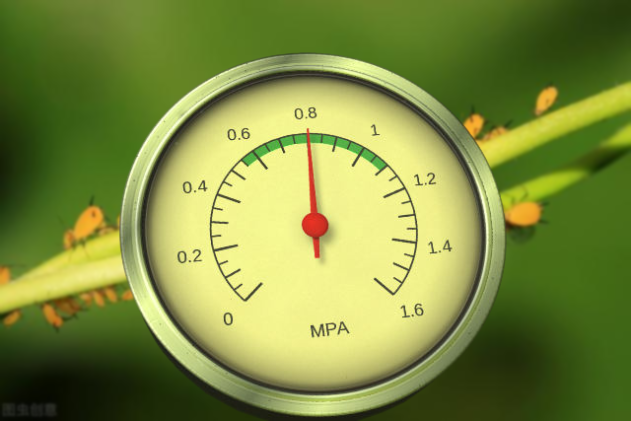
MPa 0.8
